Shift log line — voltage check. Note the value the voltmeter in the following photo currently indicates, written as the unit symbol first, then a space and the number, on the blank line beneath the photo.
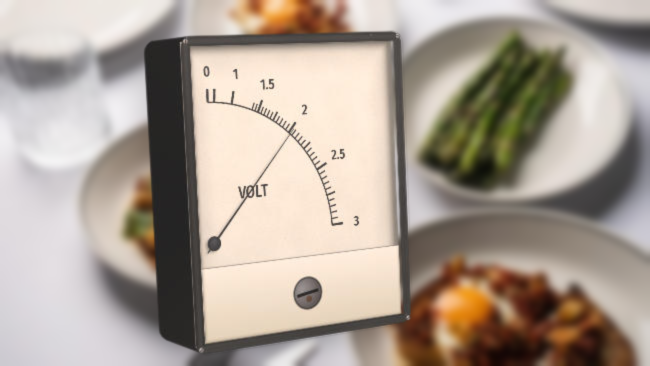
V 2
